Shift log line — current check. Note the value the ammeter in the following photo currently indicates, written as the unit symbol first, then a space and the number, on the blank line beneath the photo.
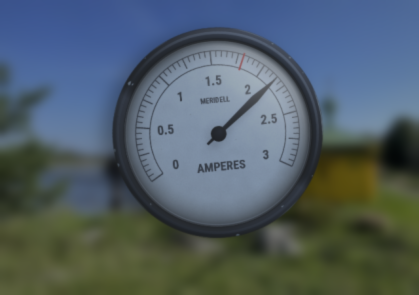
A 2.15
